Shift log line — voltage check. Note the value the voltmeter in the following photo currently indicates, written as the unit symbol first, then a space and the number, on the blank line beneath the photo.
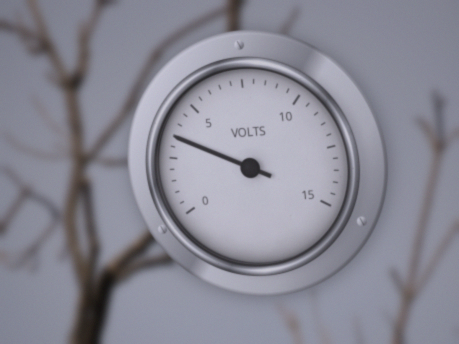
V 3.5
